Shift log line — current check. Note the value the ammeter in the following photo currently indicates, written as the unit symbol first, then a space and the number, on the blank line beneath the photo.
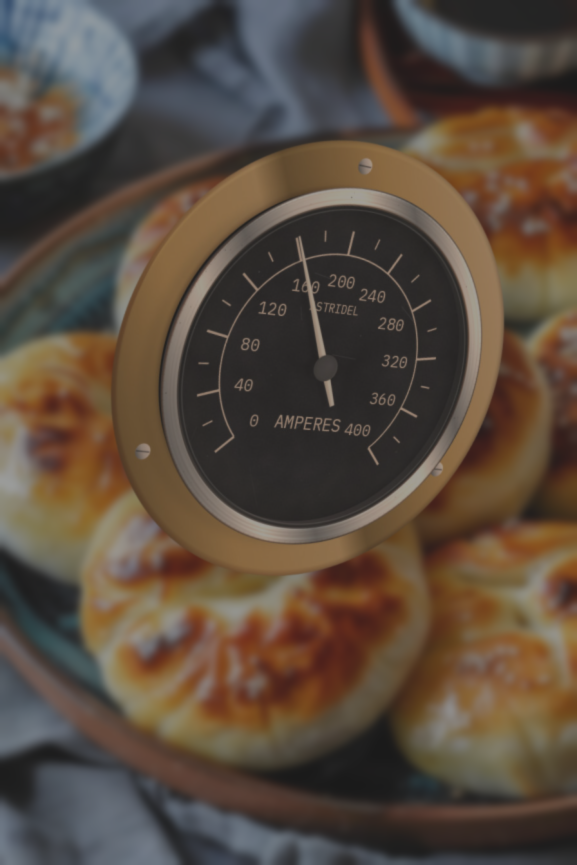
A 160
